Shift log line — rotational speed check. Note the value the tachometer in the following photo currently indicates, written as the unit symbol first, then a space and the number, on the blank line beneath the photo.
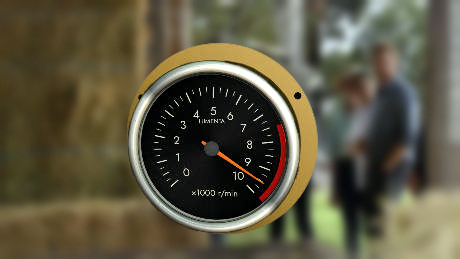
rpm 9500
